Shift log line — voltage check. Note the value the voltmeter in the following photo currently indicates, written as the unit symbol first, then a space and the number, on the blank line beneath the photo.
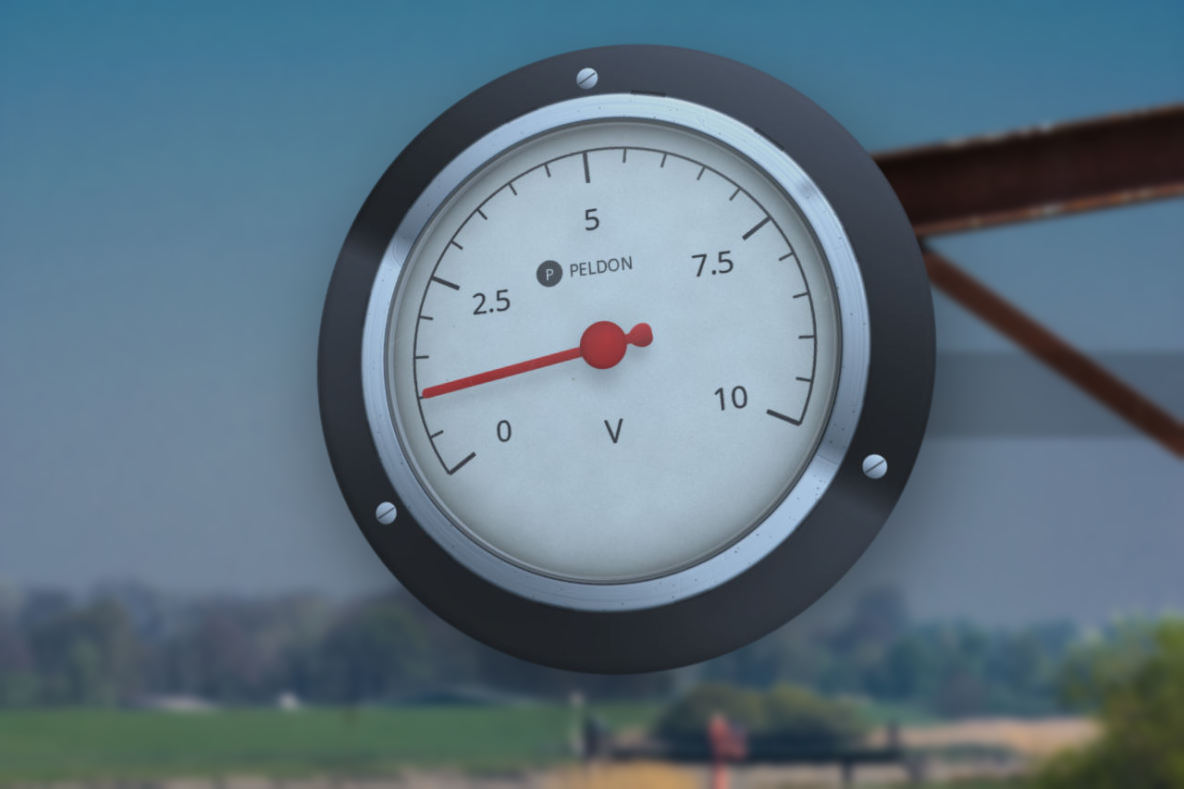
V 1
